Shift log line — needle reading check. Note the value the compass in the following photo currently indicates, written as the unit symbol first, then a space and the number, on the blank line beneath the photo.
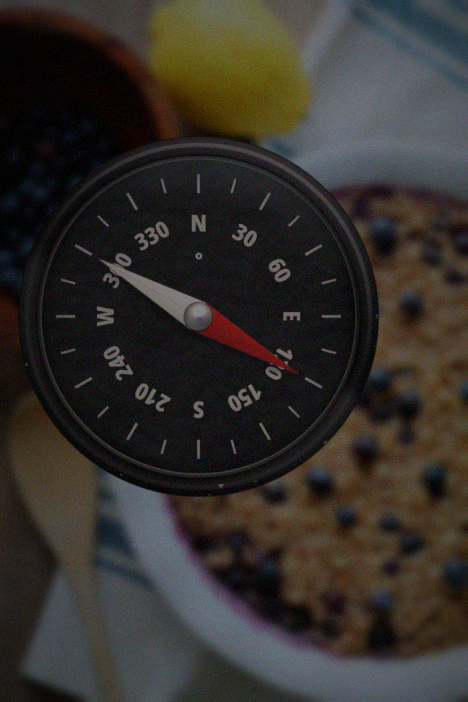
° 120
